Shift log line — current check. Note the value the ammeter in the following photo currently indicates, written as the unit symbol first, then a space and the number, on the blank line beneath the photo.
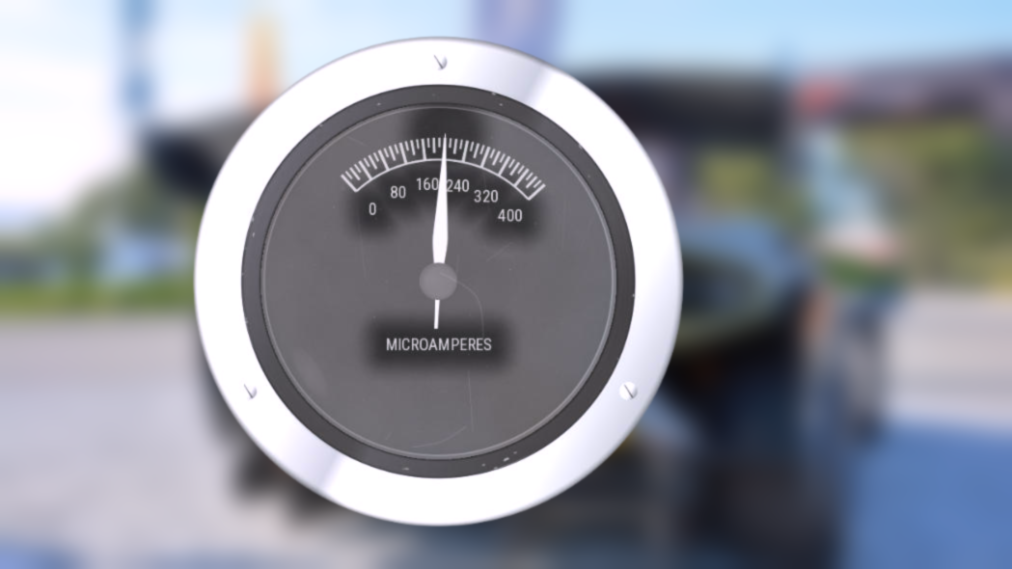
µA 200
